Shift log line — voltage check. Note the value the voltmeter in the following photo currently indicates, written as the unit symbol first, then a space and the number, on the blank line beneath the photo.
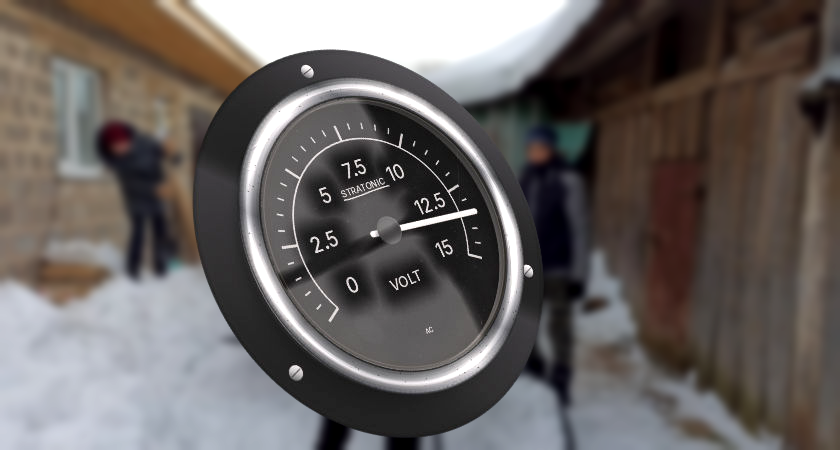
V 13.5
